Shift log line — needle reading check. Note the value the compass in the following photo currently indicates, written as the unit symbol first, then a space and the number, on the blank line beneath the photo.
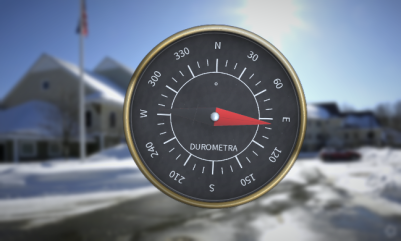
° 95
